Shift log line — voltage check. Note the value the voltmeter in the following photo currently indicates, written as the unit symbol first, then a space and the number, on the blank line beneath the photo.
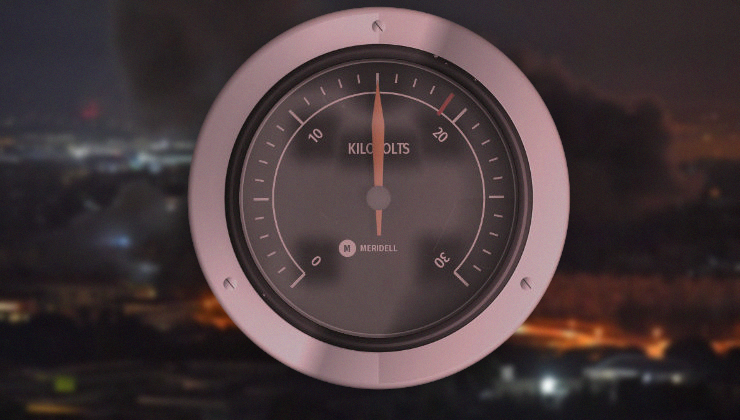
kV 15
